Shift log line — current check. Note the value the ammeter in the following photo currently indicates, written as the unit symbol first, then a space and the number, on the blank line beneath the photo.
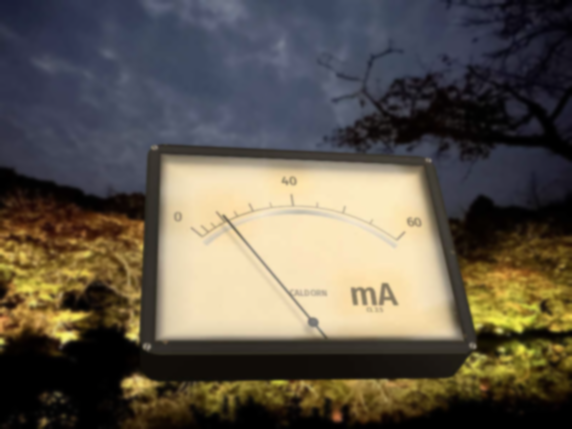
mA 20
